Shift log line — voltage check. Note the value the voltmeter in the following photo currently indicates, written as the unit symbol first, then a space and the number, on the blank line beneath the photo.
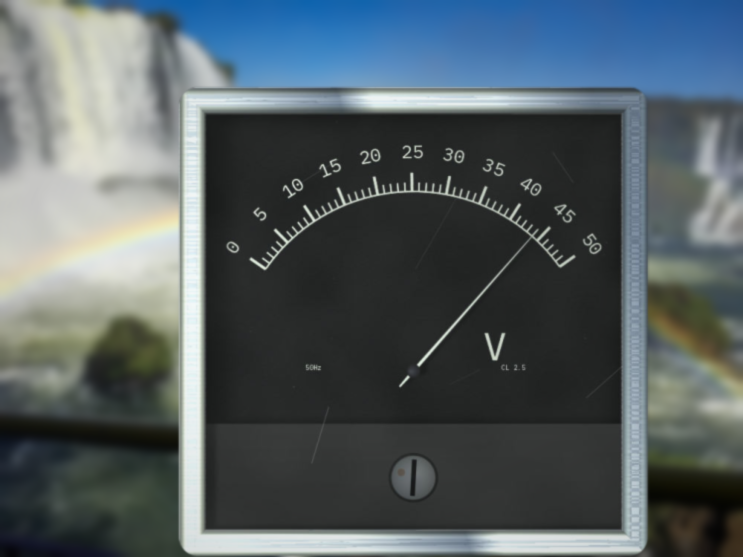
V 44
